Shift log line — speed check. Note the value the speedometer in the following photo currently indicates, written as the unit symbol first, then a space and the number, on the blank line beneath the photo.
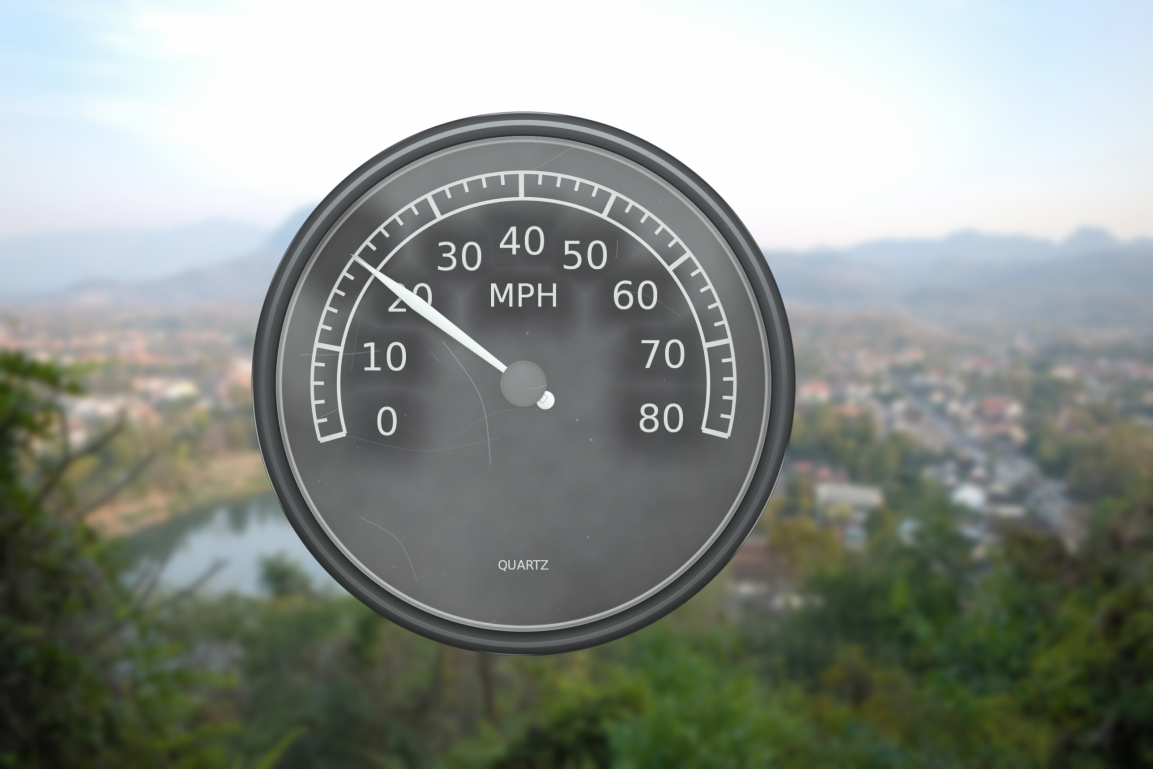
mph 20
